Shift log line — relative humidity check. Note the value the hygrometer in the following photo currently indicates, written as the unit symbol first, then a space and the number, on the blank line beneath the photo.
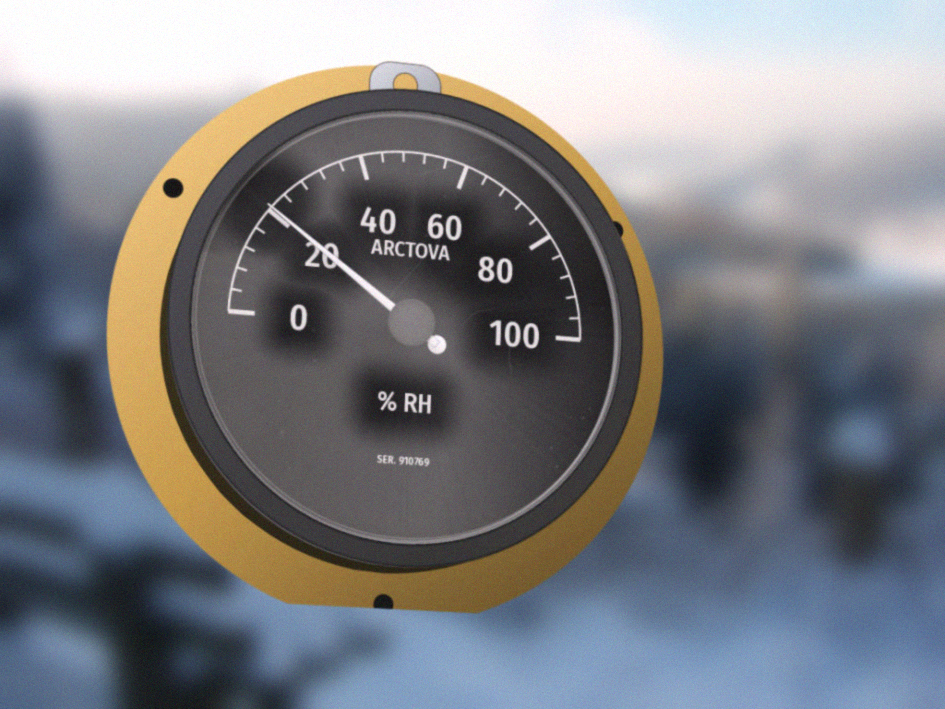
% 20
